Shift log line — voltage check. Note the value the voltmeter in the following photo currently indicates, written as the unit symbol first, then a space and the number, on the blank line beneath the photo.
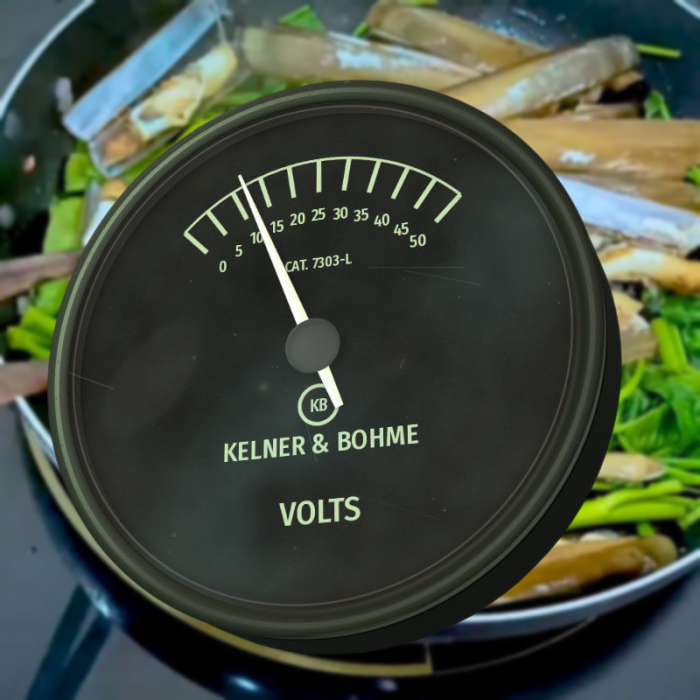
V 12.5
